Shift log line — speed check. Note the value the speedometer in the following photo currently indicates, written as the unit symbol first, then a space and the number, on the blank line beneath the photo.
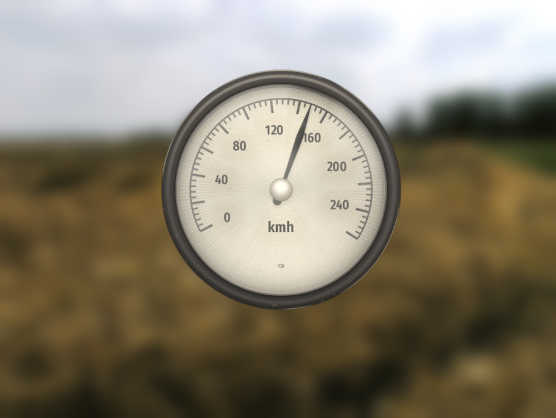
km/h 148
